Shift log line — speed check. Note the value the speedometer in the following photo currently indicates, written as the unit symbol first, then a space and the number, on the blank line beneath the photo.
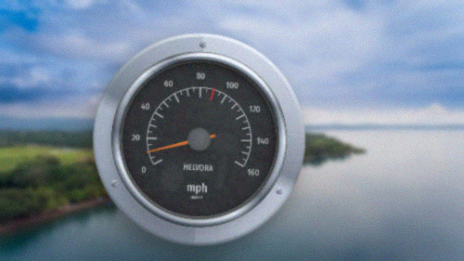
mph 10
